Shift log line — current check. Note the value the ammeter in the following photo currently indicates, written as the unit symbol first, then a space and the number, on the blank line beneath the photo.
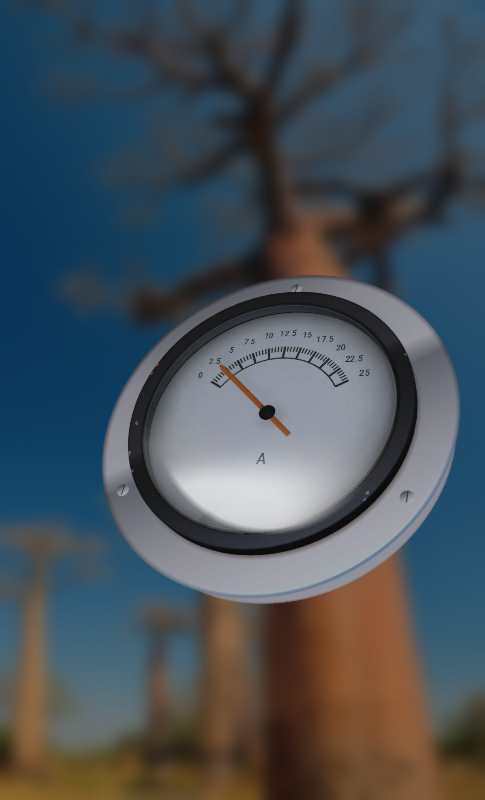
A 2.5
